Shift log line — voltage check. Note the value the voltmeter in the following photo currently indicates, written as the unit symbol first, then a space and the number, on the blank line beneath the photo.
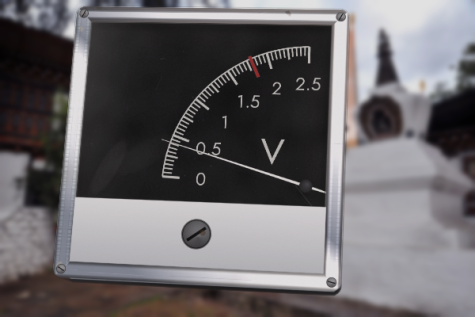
V 0.4
